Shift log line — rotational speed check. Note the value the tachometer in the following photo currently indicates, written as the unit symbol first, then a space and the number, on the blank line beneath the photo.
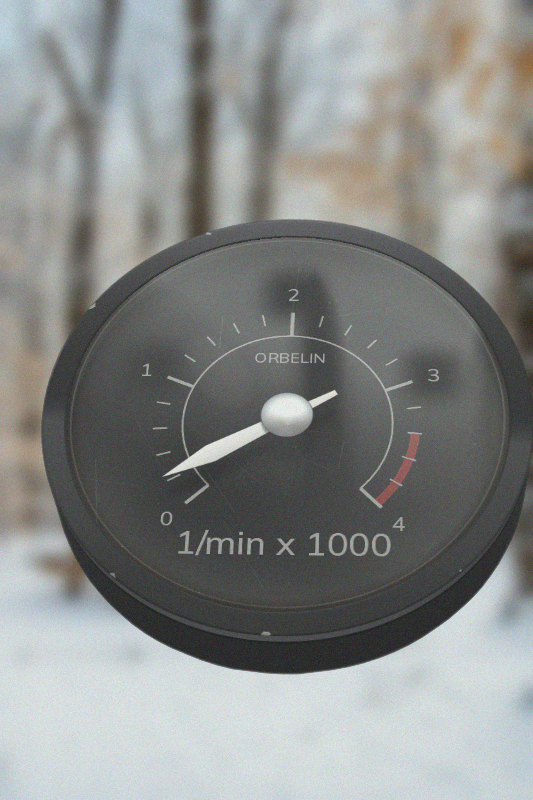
rpm 200
